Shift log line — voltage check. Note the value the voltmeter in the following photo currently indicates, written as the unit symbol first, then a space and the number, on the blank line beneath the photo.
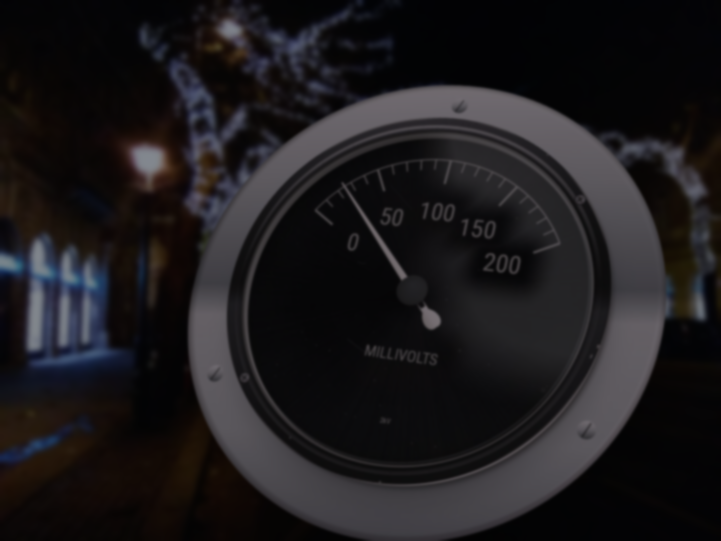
mV 25
